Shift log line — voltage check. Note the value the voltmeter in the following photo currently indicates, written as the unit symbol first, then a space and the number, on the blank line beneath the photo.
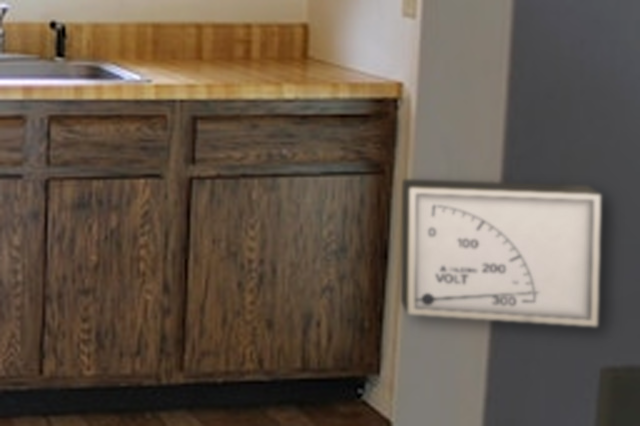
V 280
